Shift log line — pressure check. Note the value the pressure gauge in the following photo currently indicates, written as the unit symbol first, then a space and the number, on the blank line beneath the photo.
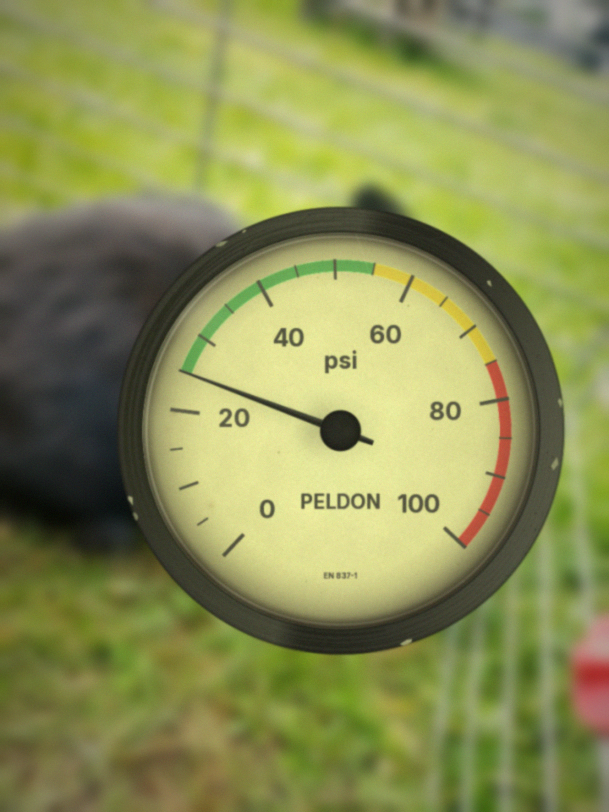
psi 25
